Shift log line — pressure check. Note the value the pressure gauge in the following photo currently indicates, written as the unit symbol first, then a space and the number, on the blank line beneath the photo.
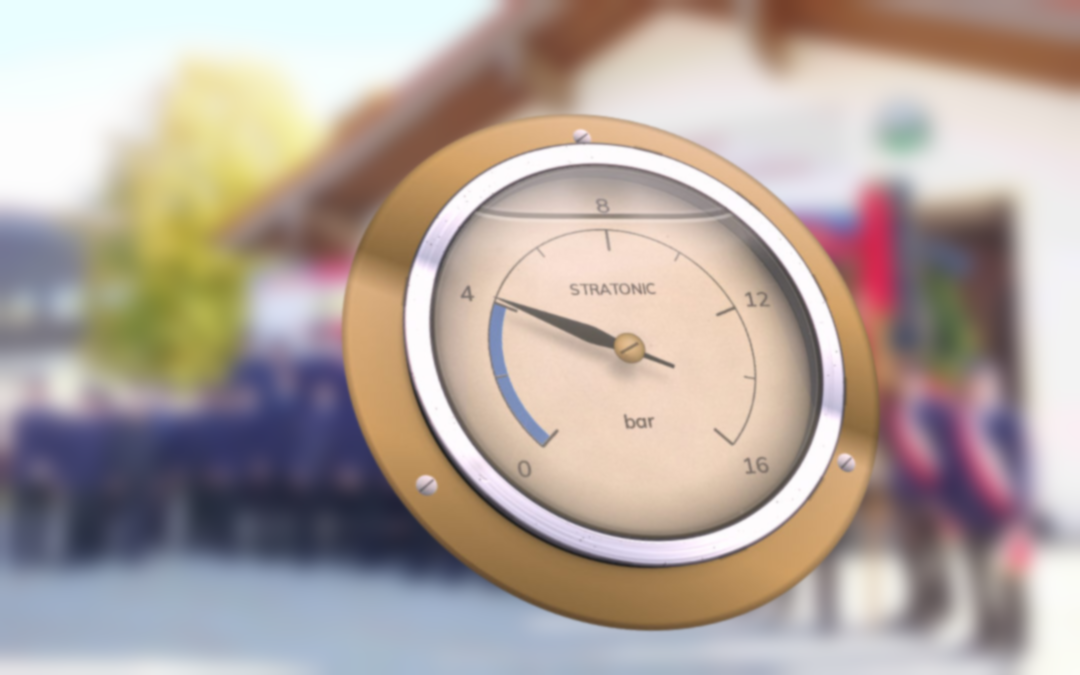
bar 4
